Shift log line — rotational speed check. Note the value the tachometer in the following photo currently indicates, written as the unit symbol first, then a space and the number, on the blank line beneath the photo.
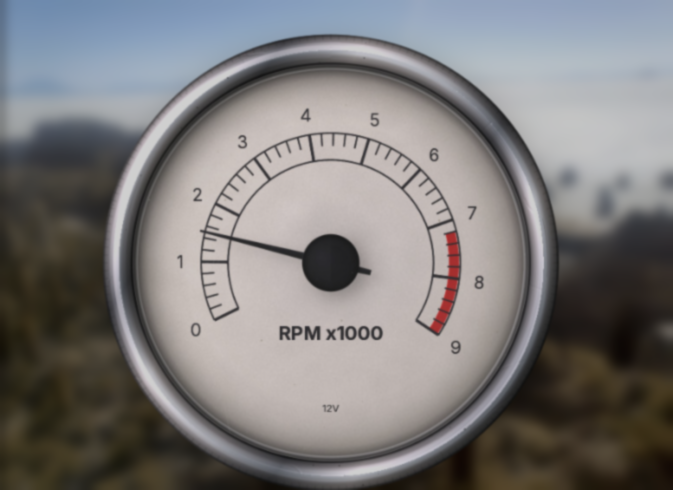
rpm 1500
